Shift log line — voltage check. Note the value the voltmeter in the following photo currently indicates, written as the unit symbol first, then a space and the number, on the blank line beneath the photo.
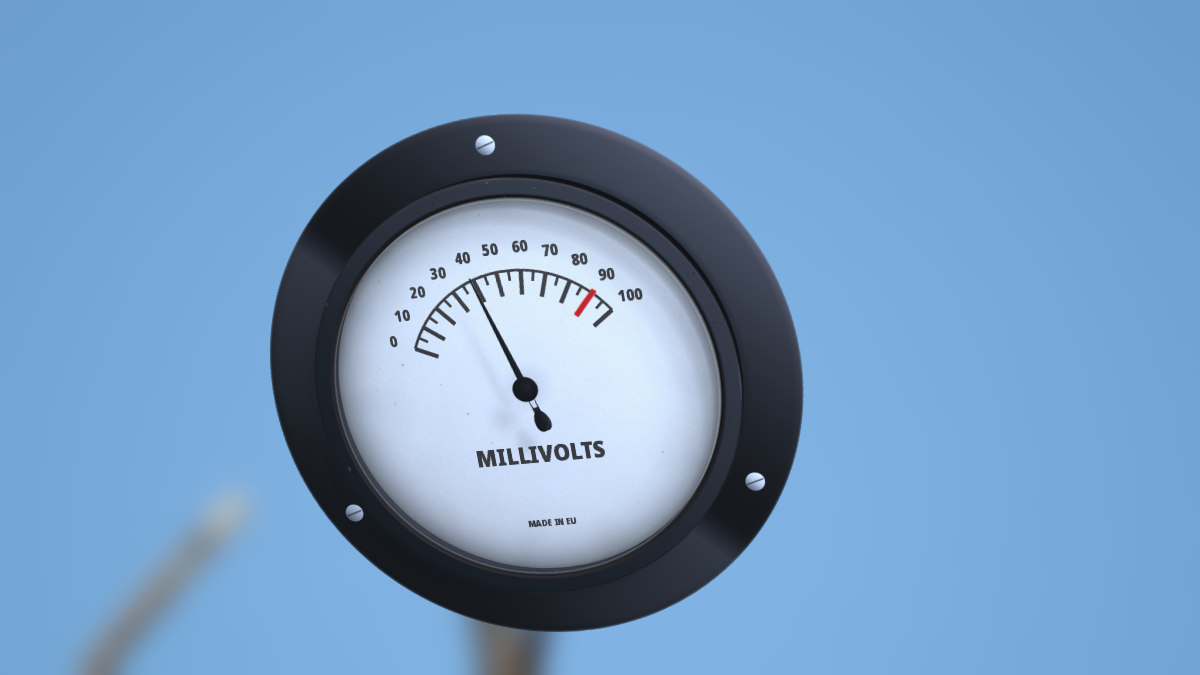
mV 40
